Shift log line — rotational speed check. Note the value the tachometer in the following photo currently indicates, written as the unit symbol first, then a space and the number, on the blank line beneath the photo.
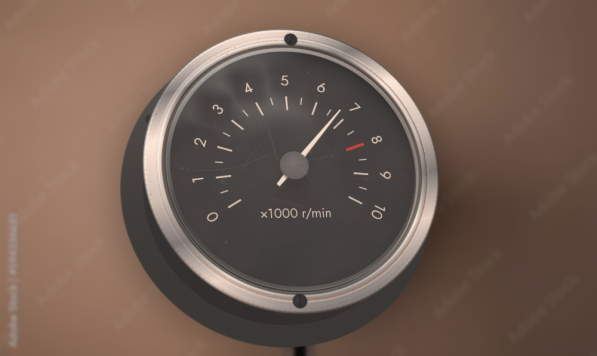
rpm 6750
